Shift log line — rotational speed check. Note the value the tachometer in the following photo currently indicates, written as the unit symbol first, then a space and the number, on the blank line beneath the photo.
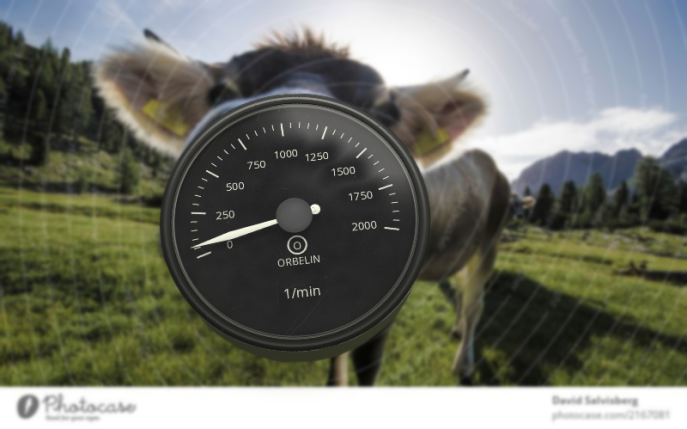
rpm 50
